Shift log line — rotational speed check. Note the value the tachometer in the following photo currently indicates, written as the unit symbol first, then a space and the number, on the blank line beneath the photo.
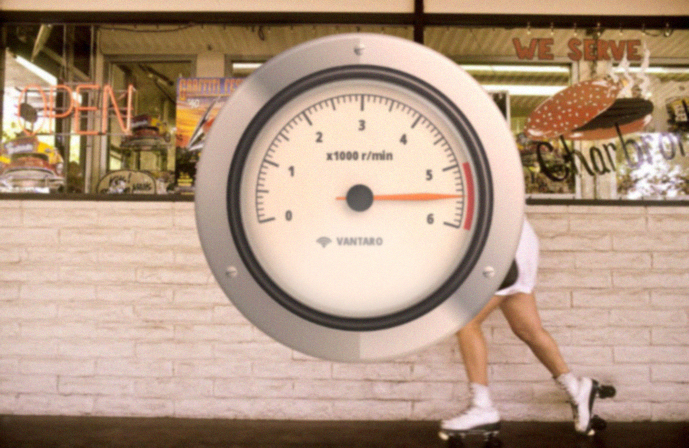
rpm 5500
